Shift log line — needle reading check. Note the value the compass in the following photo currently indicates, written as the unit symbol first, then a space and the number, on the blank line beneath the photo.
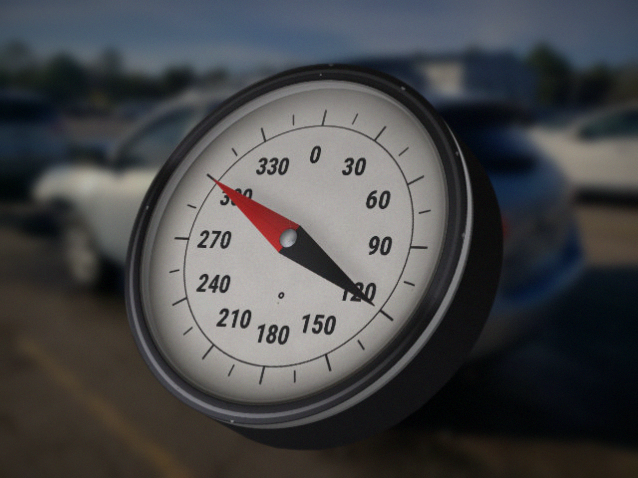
° 300
